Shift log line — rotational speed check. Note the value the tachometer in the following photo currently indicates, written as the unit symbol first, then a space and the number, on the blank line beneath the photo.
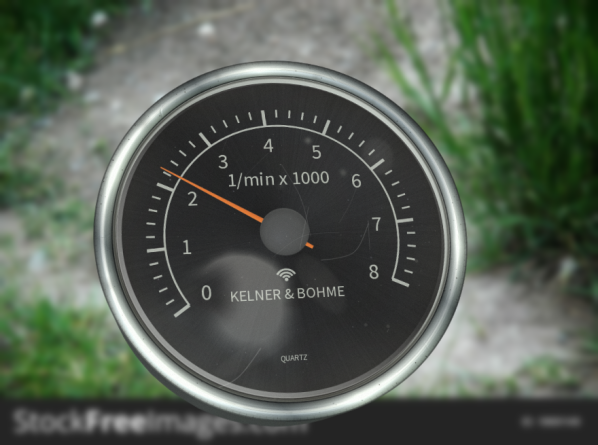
rpm 2200
